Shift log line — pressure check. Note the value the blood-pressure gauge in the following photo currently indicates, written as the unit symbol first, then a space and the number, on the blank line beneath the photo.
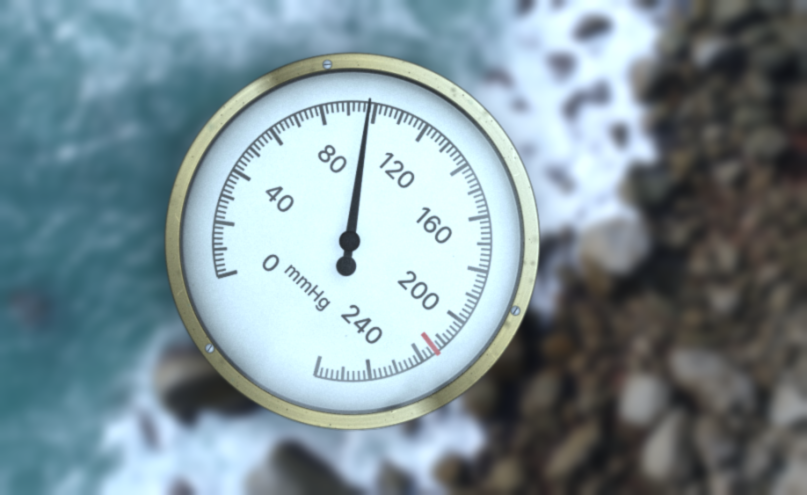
mmHg 98
